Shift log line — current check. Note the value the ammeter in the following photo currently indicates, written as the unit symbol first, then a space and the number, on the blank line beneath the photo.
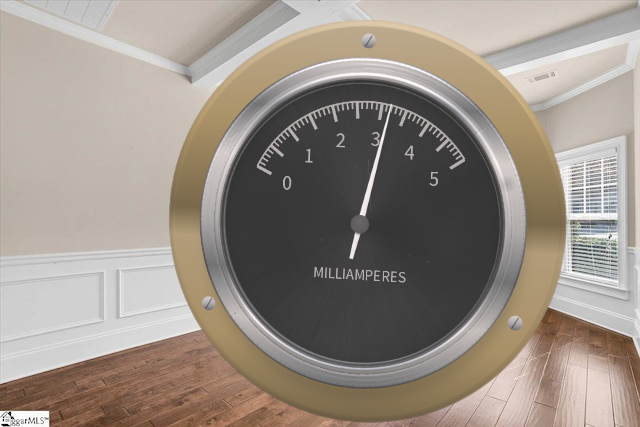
mA 3.2
